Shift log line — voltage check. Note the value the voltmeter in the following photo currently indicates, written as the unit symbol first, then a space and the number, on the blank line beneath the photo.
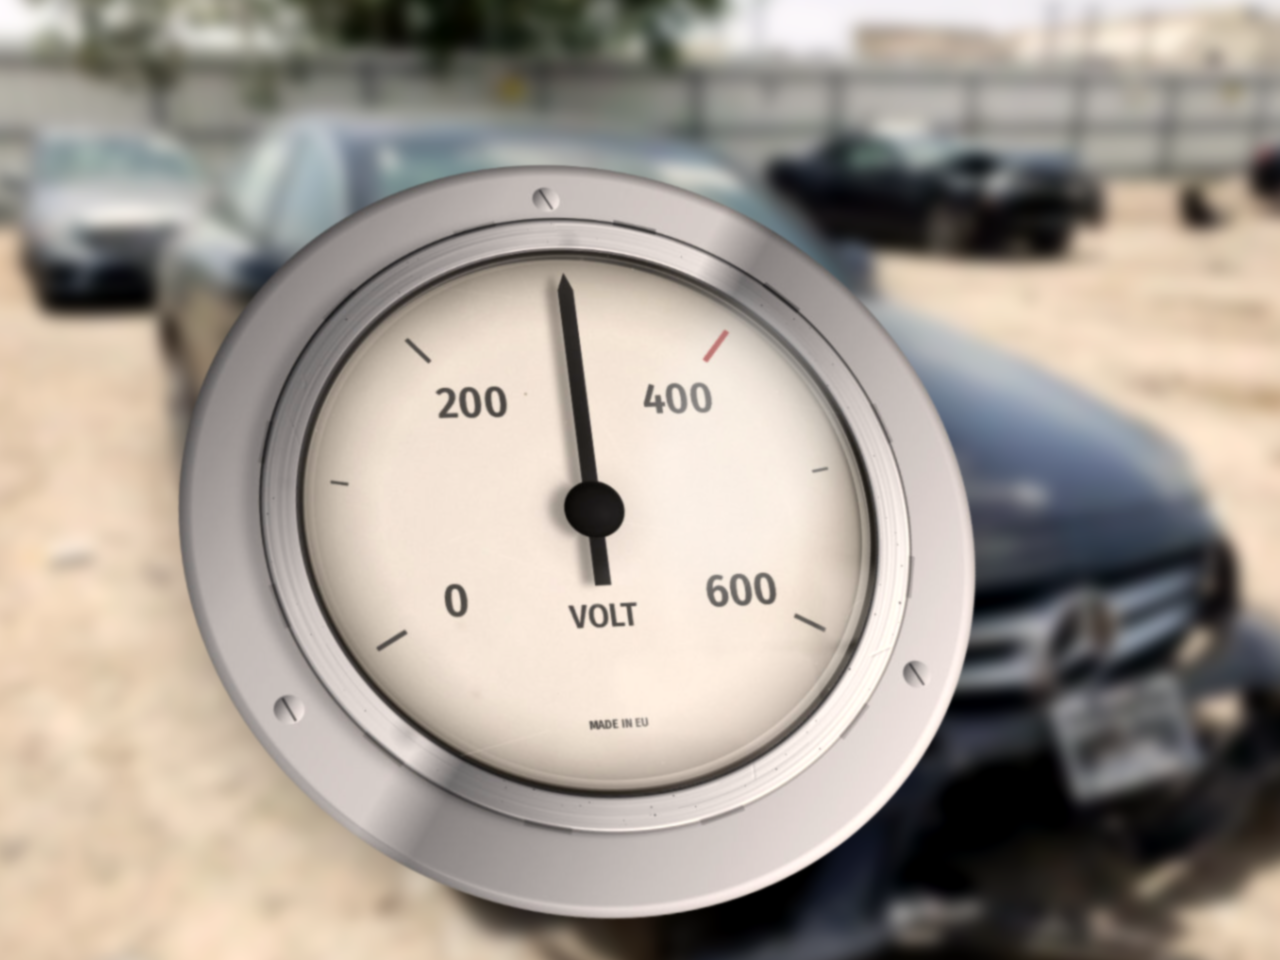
V 300
